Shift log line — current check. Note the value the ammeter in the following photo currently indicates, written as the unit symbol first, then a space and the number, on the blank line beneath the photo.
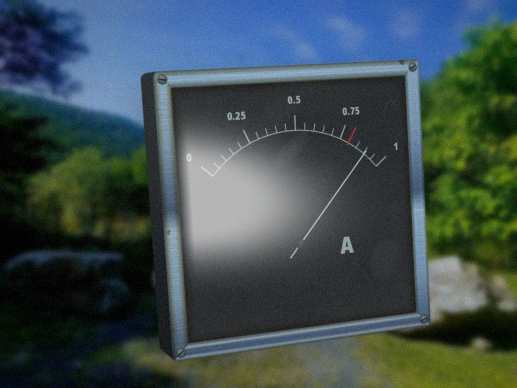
A 0.9
